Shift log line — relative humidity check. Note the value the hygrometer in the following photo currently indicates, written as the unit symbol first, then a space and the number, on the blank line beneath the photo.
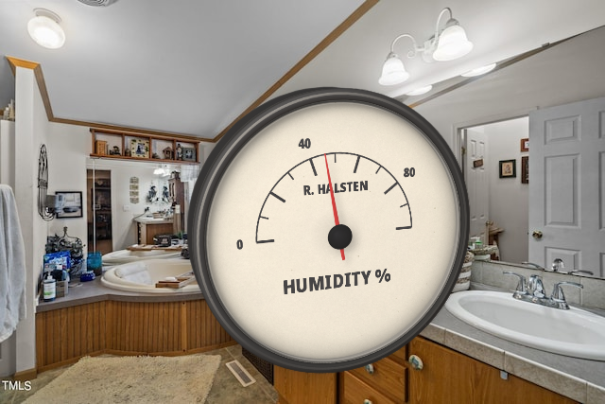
% 45
